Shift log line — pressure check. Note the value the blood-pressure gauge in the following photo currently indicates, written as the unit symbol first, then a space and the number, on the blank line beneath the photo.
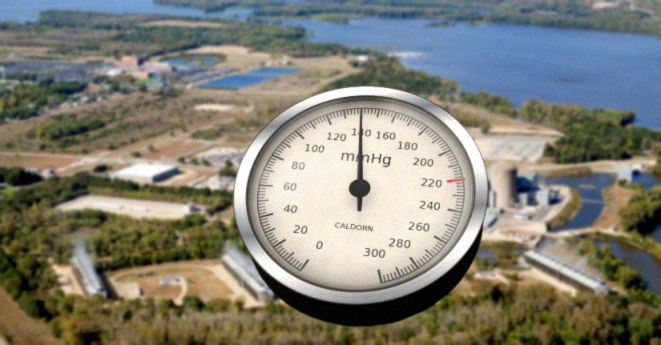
mmHg 140
